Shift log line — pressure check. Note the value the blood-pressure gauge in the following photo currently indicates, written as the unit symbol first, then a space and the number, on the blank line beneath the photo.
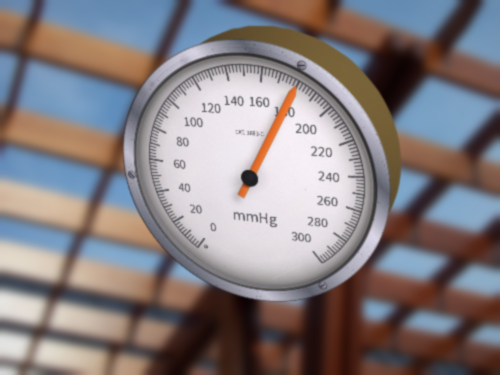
mmHg 180
